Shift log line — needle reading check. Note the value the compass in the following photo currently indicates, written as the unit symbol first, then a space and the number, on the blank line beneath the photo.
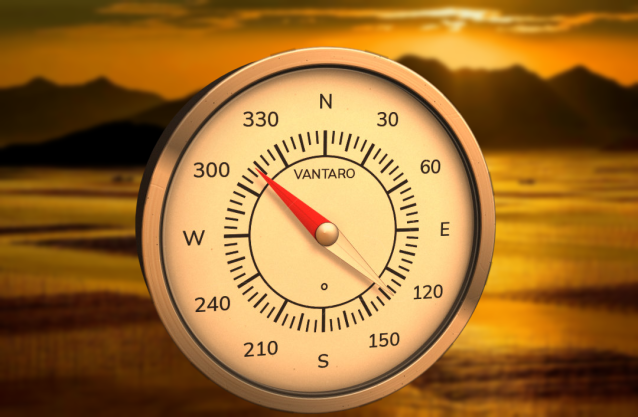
° 312.5
